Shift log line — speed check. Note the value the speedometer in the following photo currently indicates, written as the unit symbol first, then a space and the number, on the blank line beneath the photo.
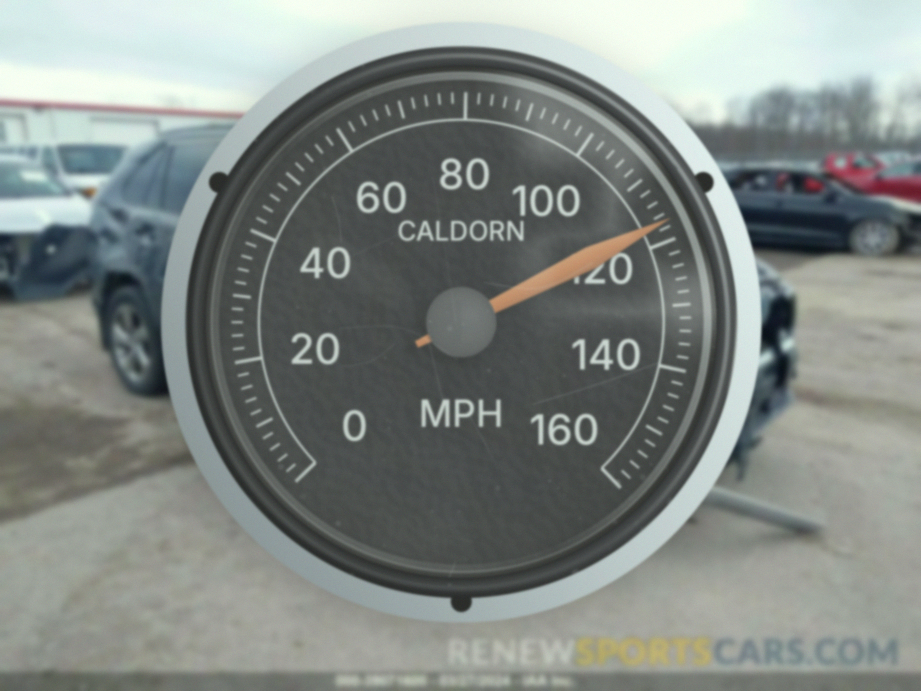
mph 117
